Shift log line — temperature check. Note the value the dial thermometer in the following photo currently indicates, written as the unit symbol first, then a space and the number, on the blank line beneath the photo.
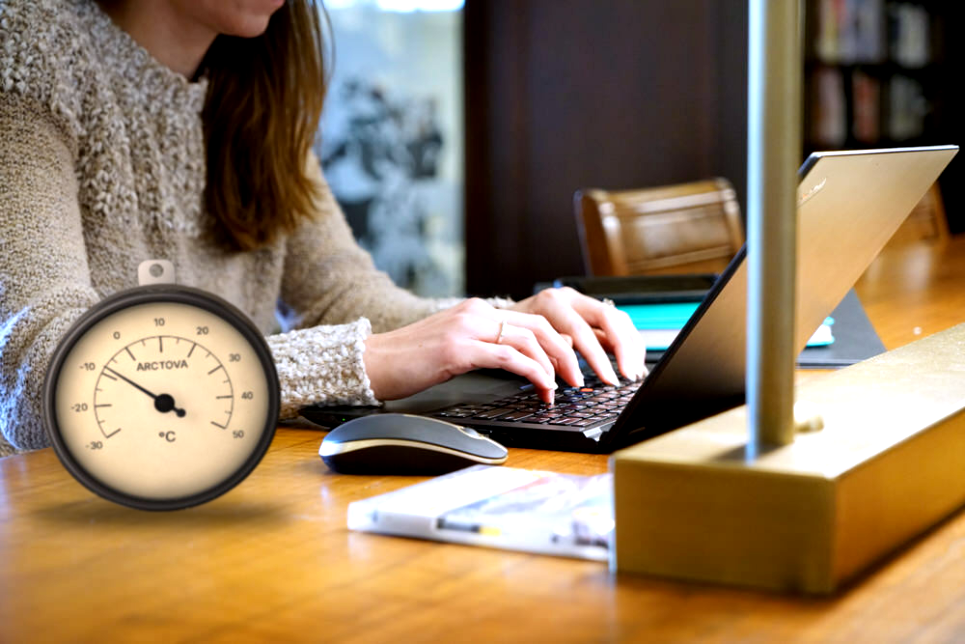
°C -7.5
